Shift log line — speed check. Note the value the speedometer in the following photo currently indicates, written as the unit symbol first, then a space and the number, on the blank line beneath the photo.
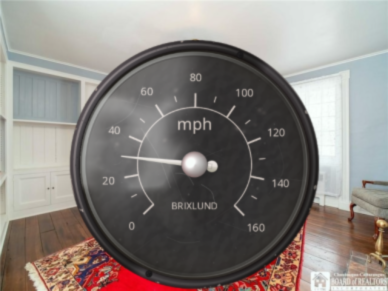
mph 30
